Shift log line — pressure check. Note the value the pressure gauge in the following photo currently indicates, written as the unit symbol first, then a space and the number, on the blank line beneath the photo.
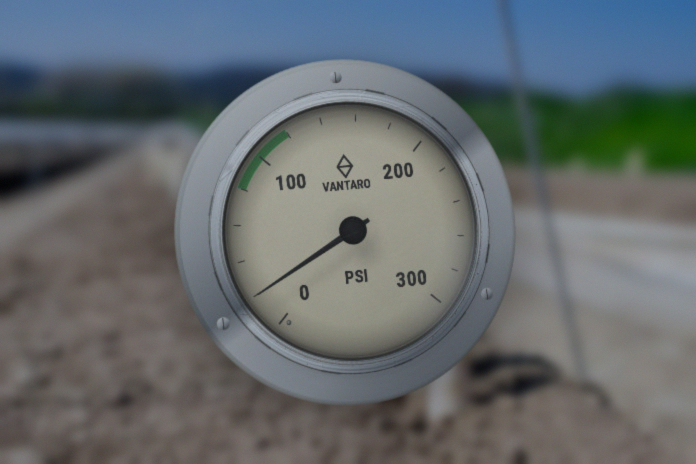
psi 20
